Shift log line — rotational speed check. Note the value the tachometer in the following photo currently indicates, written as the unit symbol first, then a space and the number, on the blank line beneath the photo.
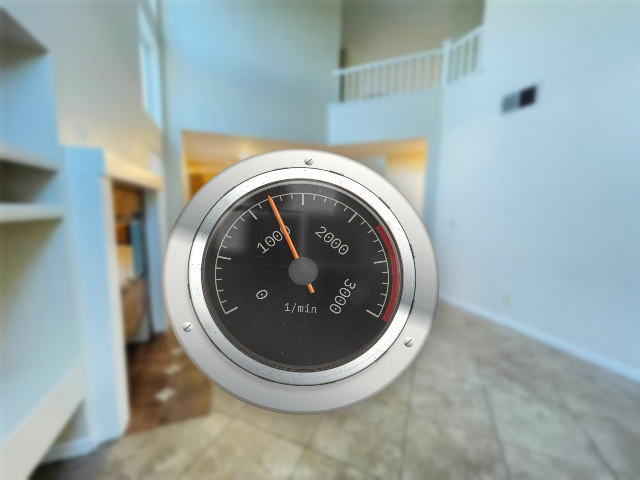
rpm 1200
